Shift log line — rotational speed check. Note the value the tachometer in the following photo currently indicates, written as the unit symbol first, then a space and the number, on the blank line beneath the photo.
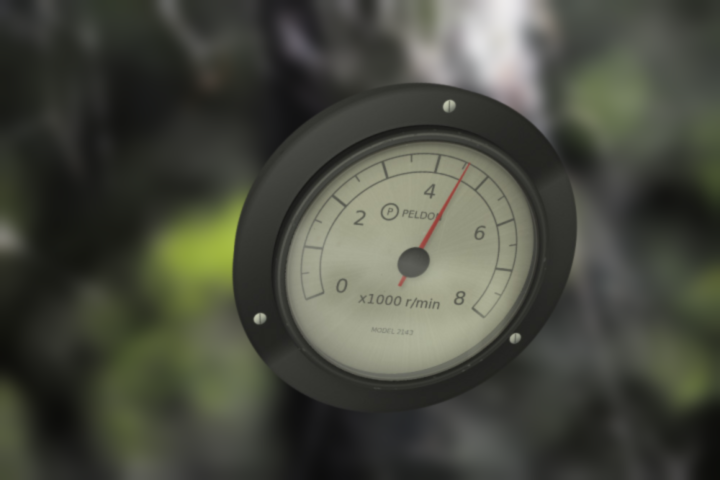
rpm 4500
